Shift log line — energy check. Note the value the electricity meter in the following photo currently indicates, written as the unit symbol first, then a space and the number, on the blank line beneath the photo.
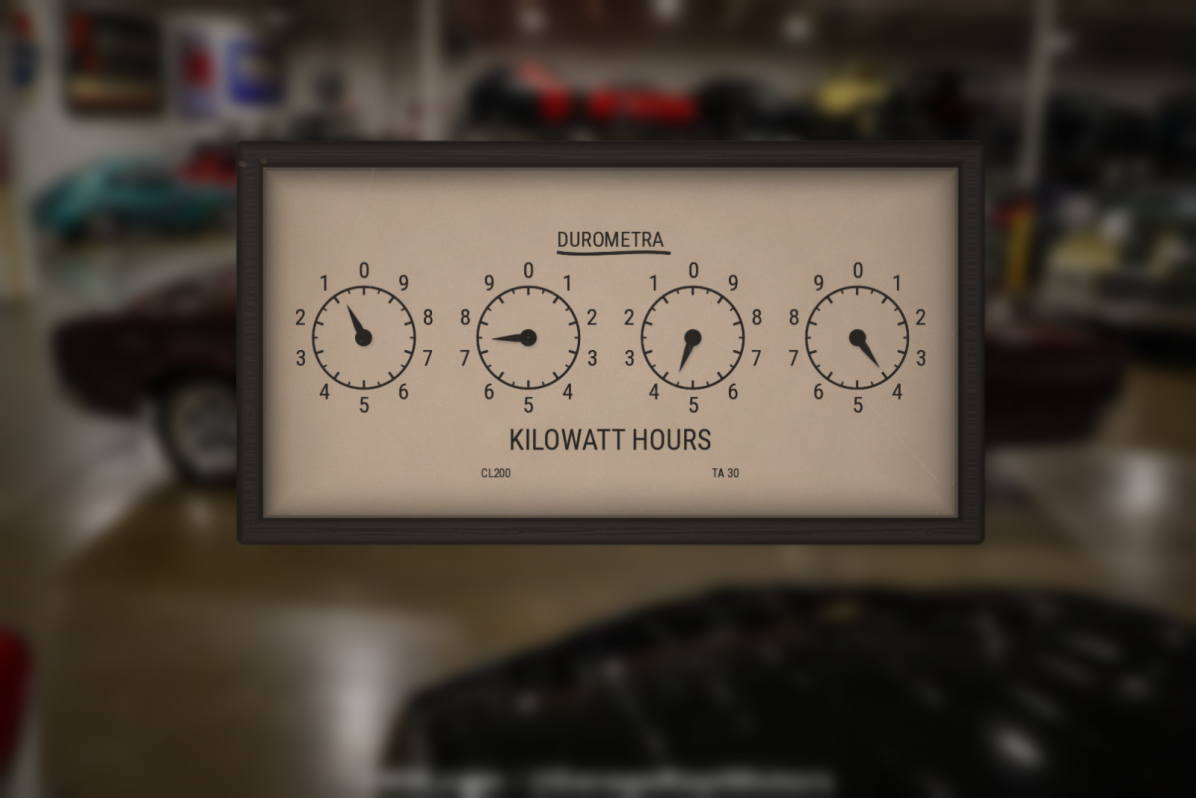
kWh 744
